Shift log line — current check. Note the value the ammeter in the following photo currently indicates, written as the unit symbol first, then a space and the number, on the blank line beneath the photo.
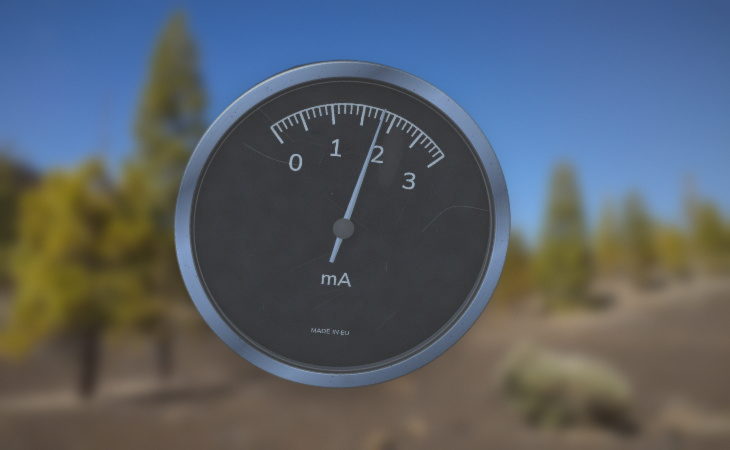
mA 1.8
